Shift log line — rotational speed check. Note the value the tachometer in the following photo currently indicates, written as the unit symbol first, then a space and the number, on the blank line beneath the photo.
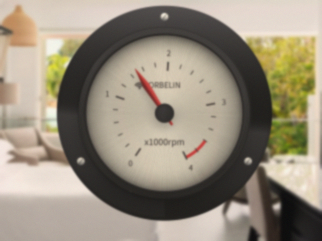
rpm 1500
